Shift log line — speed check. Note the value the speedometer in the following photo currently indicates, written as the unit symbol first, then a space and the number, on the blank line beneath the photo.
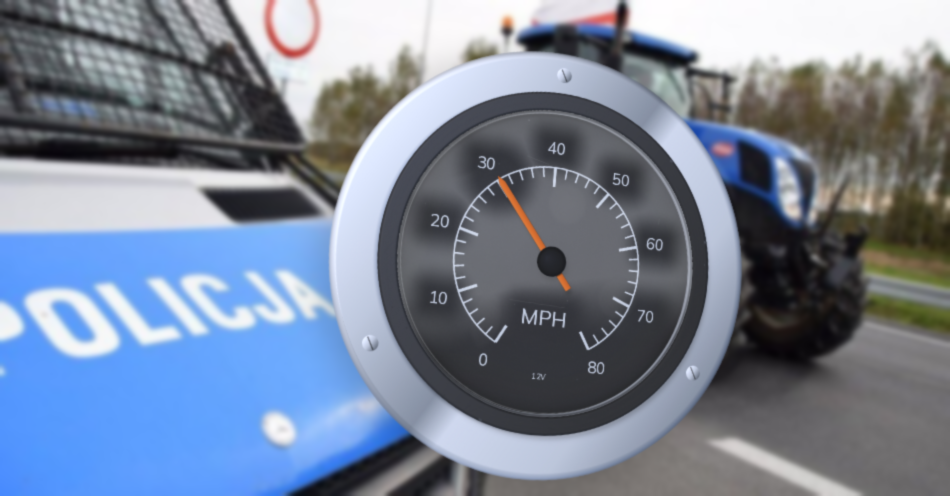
mph 30
